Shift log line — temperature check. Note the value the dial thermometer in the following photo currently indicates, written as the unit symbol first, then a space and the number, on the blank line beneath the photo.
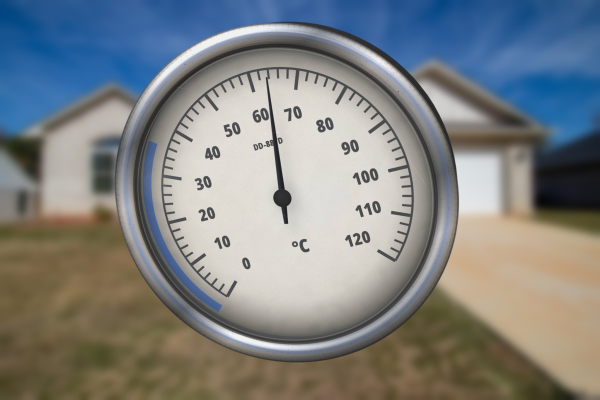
°C 64
